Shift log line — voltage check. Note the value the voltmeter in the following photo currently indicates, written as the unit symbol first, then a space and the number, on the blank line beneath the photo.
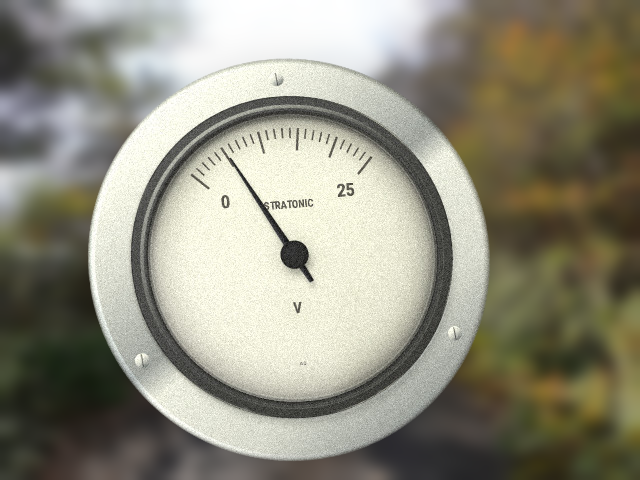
V 5
